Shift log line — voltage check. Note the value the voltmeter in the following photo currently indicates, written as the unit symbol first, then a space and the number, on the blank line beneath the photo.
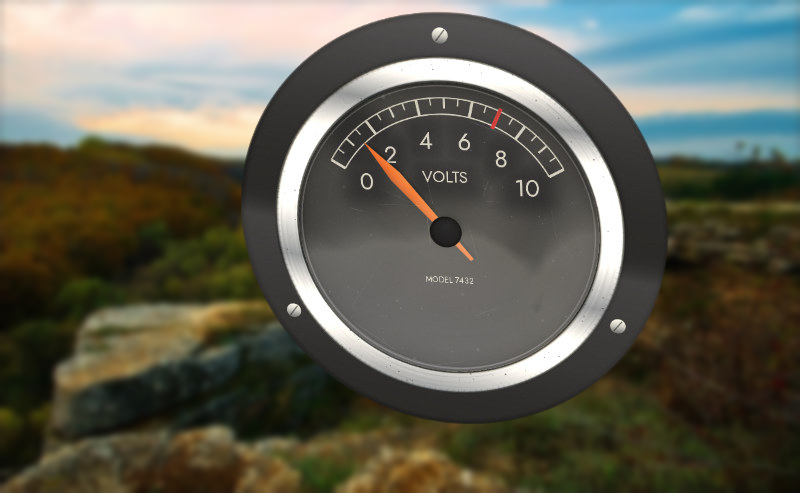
V 1.5
